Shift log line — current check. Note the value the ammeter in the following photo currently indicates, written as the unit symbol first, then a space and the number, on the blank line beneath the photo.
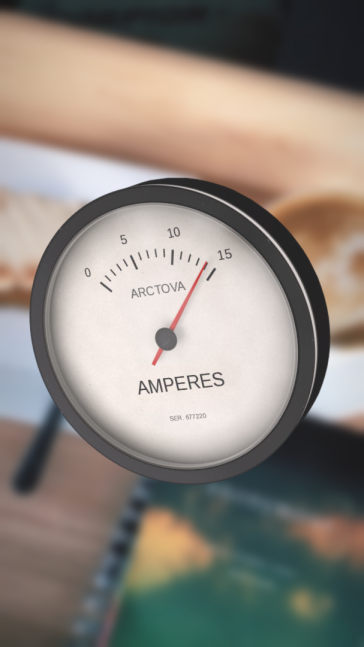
A 14
